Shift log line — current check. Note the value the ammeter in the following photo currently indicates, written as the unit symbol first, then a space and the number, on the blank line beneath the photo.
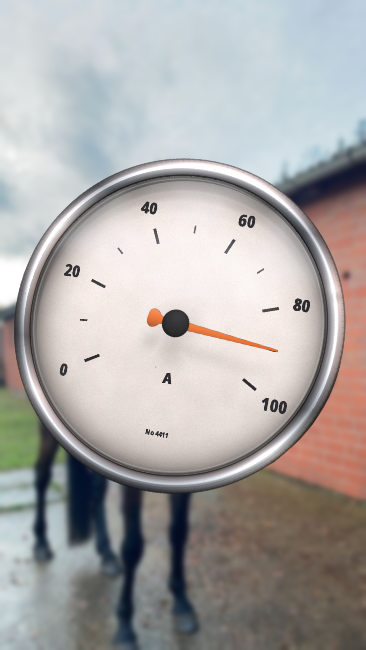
A 90
